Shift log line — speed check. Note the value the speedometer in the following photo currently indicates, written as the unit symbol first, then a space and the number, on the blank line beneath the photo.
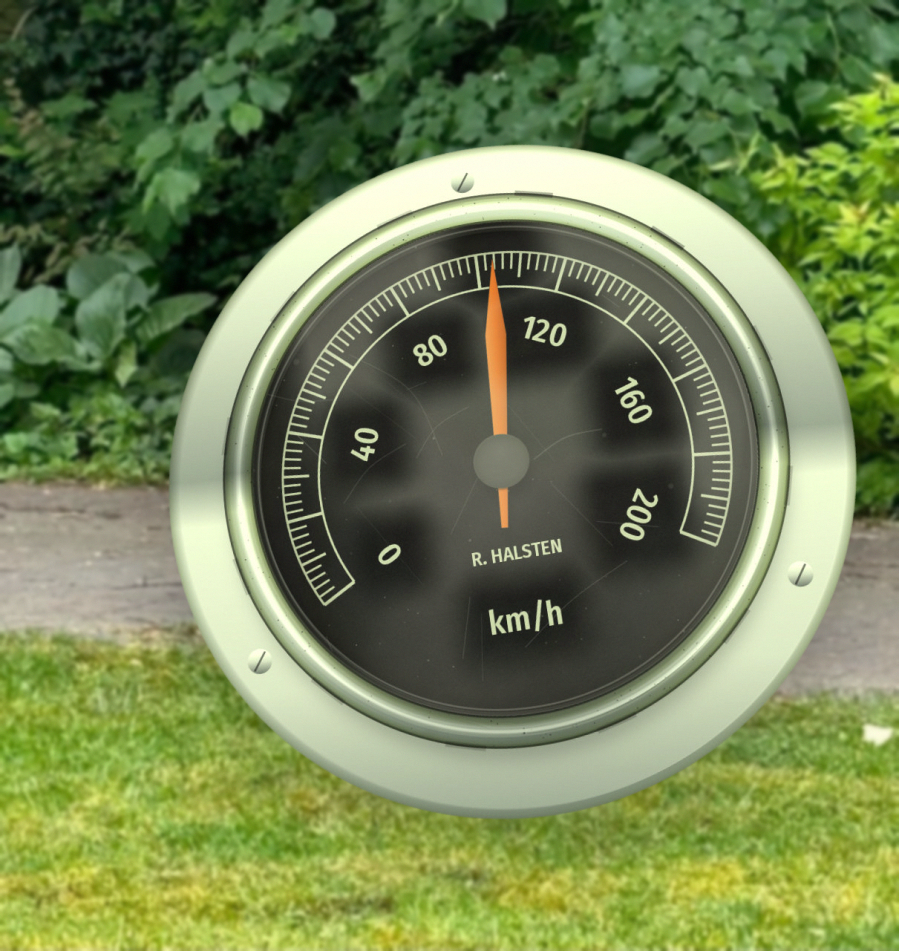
km/h 104
